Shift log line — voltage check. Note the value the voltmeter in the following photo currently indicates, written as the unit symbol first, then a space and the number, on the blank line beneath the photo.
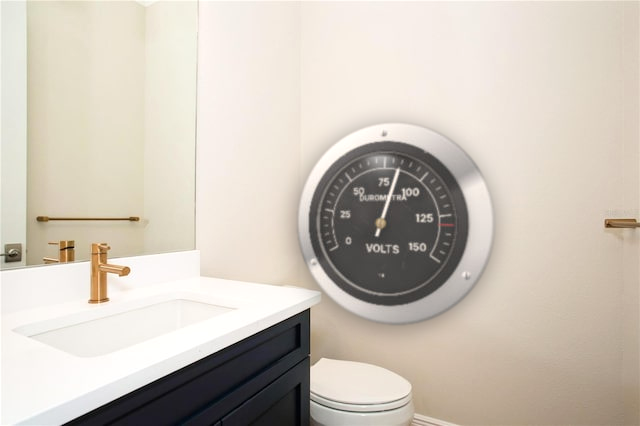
V 85
